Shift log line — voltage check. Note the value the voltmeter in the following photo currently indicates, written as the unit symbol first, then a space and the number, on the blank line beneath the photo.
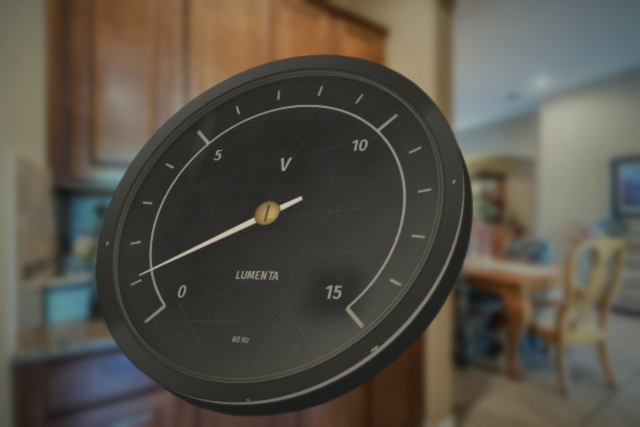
V 1
